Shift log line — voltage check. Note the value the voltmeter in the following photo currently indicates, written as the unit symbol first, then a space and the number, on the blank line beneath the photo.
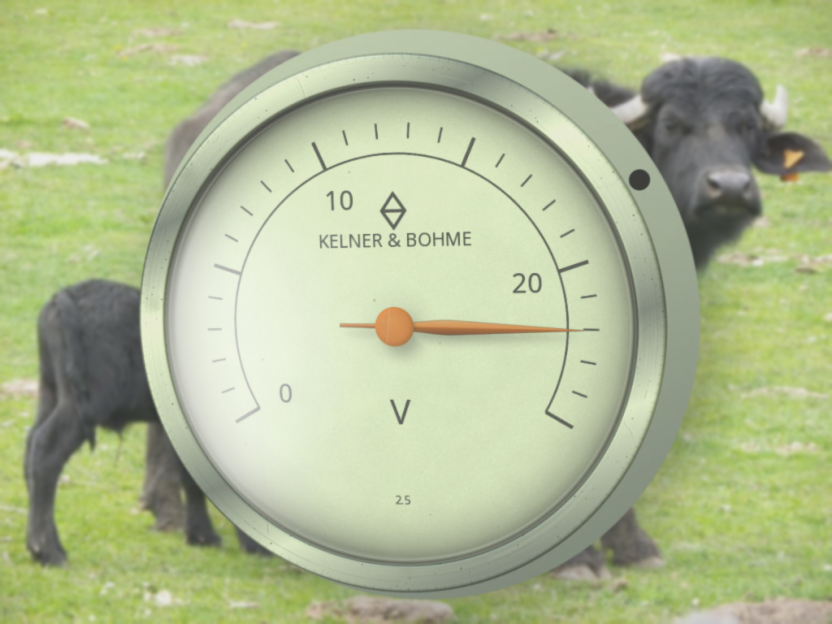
V 22
